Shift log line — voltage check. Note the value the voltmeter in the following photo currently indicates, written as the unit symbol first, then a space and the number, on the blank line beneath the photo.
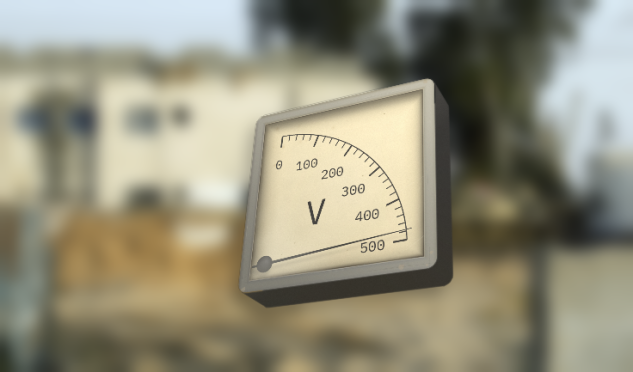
V 480
